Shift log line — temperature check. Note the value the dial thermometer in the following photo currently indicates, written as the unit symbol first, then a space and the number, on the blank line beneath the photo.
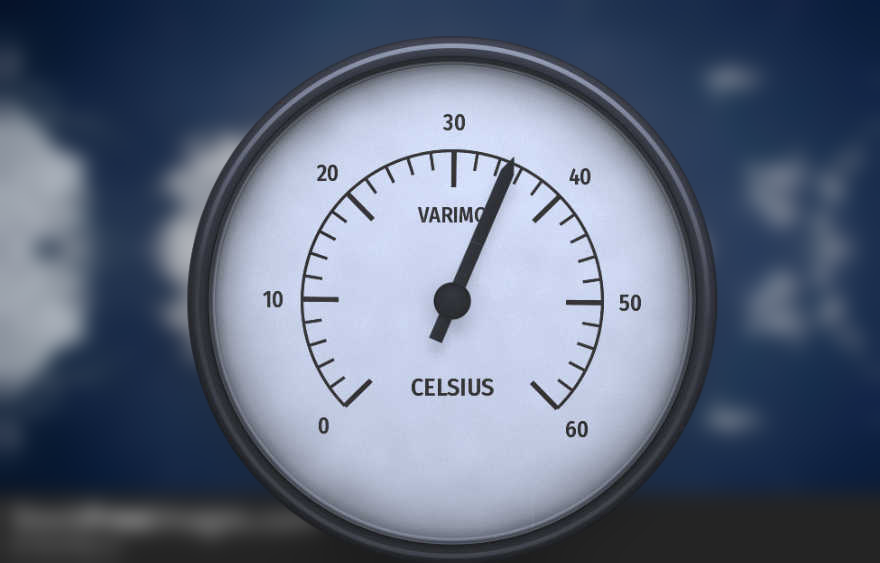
°C 35
